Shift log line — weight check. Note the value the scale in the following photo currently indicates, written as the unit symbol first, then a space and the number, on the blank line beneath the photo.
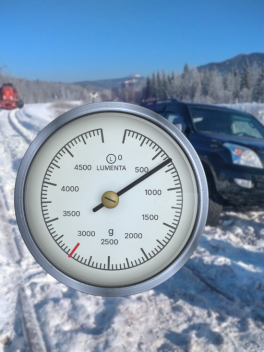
g 650
